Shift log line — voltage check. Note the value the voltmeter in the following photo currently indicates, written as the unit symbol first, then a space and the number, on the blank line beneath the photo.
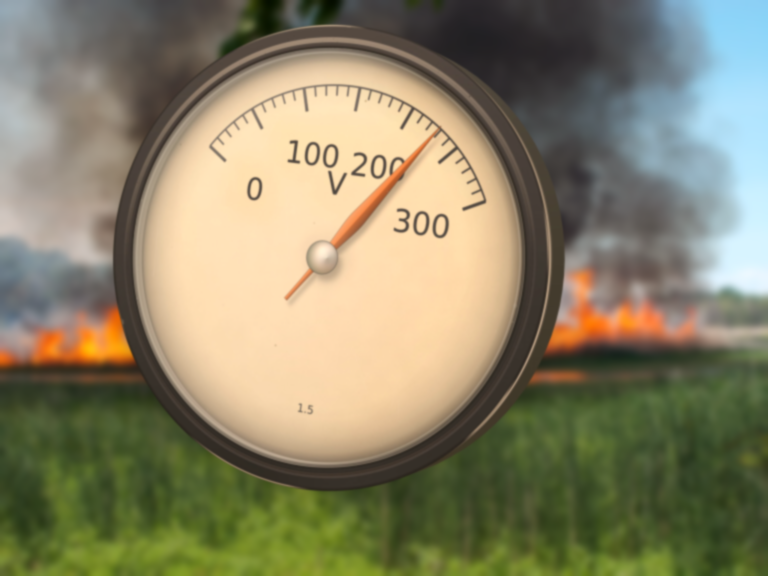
V 230
